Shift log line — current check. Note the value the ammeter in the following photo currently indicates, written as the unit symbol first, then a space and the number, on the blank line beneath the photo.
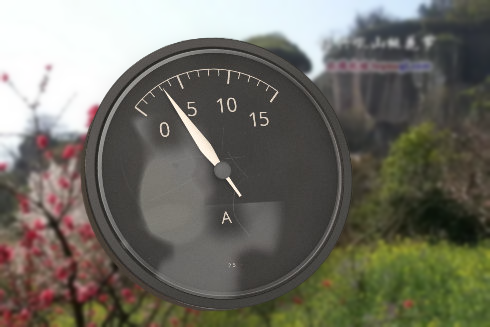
A 3
